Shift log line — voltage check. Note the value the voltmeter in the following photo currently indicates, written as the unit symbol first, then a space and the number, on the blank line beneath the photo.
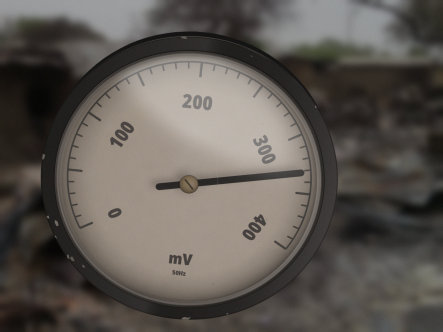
mV 330
